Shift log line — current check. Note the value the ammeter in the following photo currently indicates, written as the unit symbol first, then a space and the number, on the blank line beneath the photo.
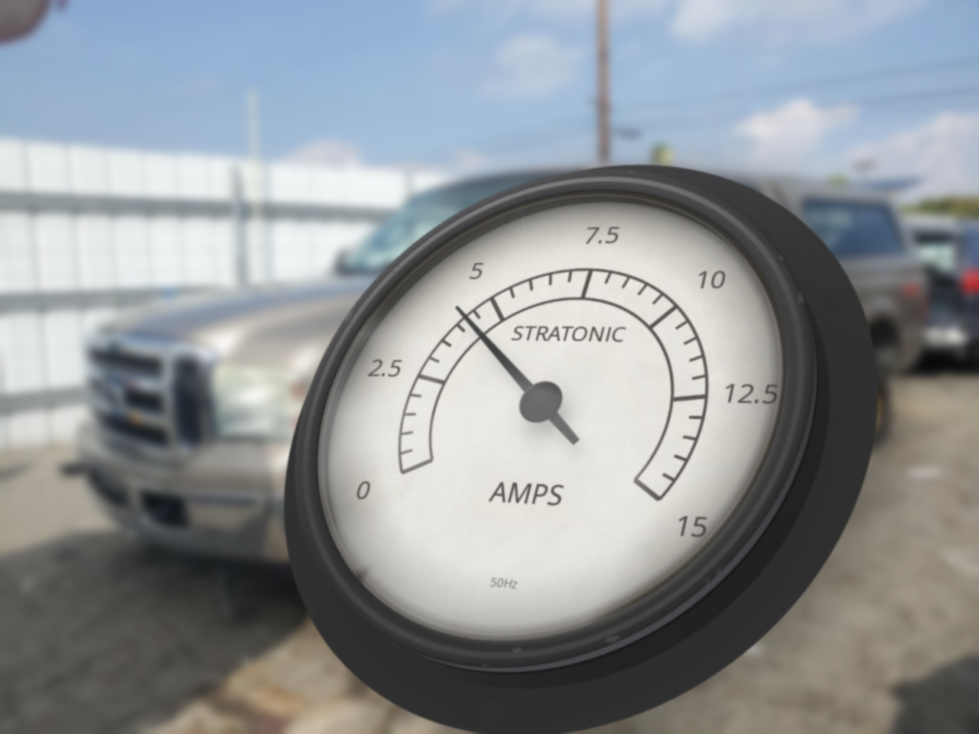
A 4.25
